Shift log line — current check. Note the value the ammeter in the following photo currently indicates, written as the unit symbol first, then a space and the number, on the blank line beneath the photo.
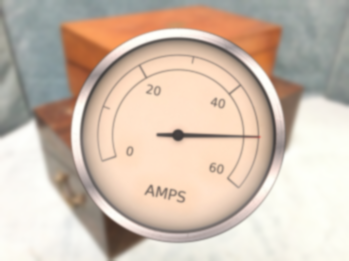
A 50
